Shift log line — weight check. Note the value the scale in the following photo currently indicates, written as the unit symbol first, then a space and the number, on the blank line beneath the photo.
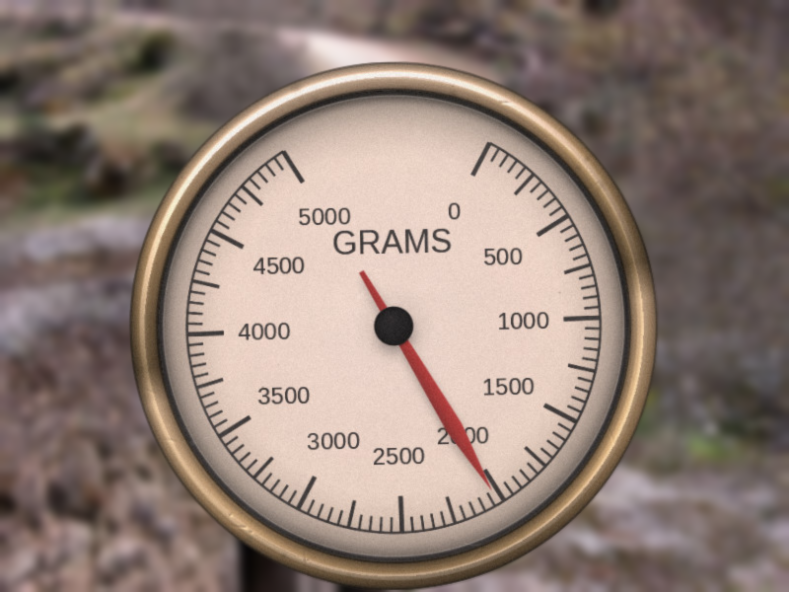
g 2025
